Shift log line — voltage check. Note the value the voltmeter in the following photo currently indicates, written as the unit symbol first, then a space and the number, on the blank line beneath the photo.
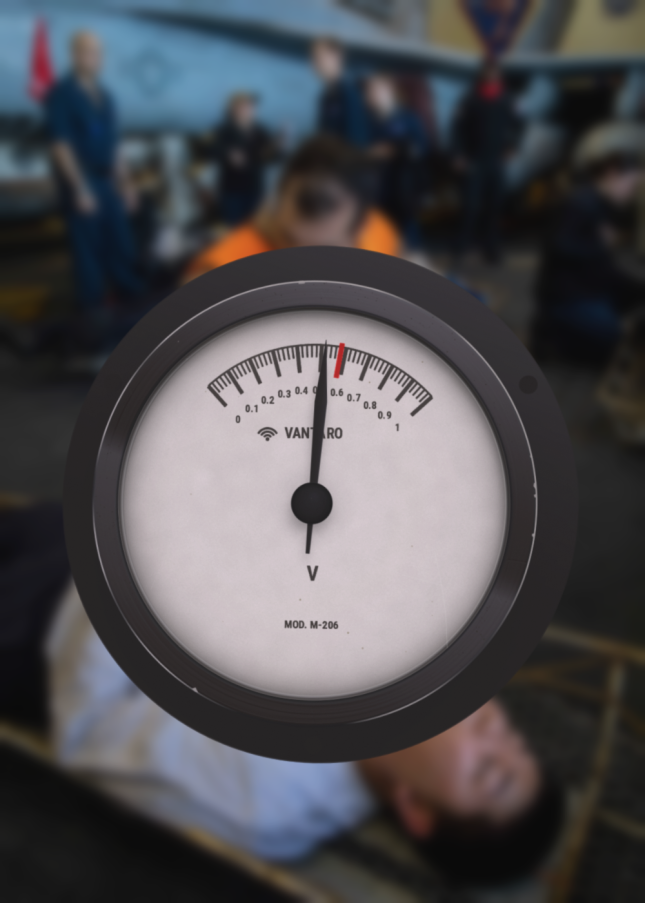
V 0.52
